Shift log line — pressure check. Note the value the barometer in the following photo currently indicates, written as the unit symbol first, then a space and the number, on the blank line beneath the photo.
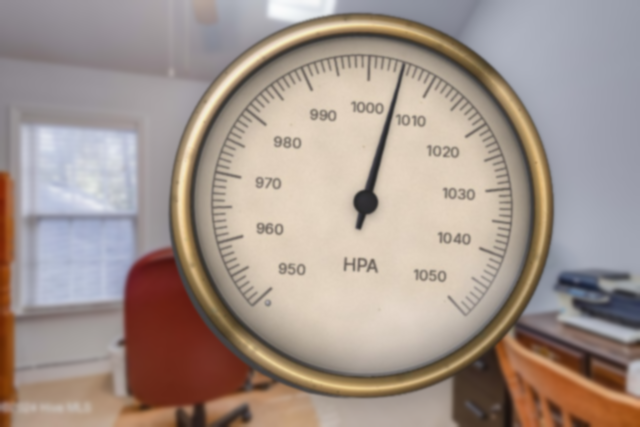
hPa 1005
